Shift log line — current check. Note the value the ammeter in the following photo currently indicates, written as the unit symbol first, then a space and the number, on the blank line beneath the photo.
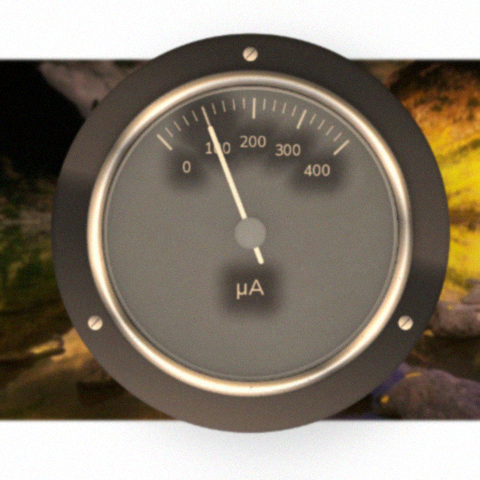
µA 100
